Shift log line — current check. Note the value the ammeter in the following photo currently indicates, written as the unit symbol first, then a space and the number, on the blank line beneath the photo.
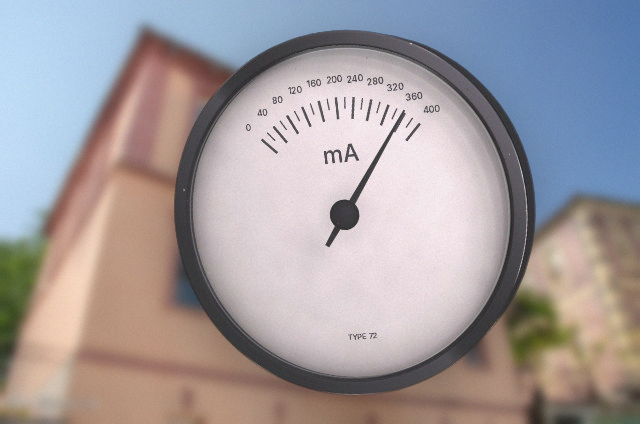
mA 360
